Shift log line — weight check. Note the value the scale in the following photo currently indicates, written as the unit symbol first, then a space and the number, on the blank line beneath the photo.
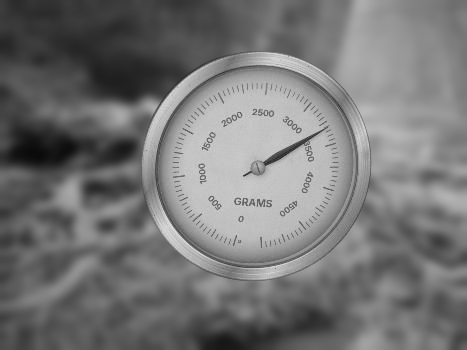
g 3300
